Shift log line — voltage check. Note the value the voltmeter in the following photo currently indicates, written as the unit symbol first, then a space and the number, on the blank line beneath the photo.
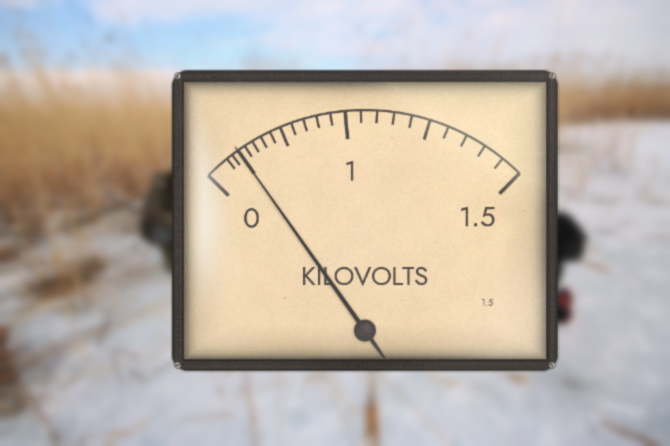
kV 0.5
